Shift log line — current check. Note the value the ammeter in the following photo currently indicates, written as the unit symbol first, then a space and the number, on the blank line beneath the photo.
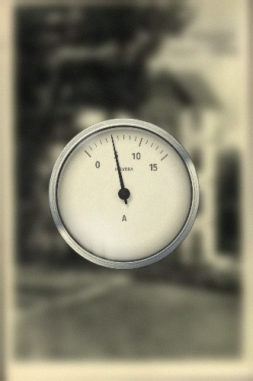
A 5
